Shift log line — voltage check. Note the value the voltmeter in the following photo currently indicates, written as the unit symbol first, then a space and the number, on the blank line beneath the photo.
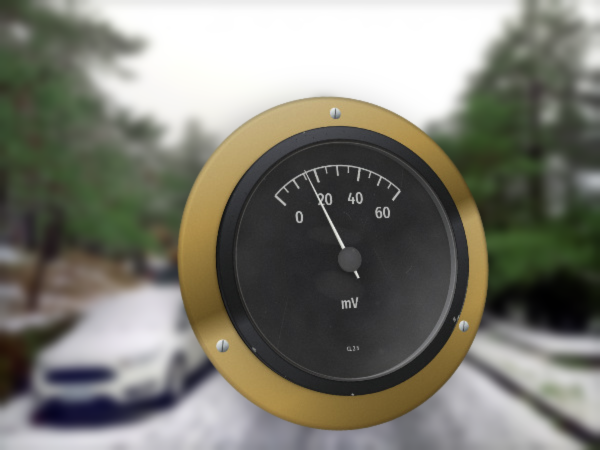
mV 15
